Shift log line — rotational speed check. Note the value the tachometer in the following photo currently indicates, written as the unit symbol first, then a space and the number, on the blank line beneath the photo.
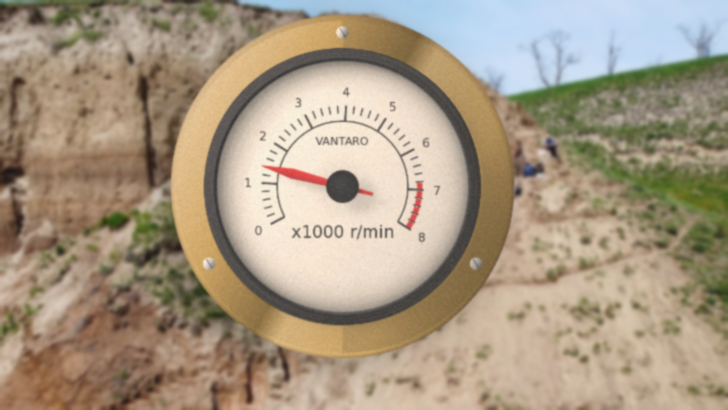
rpm 1400
